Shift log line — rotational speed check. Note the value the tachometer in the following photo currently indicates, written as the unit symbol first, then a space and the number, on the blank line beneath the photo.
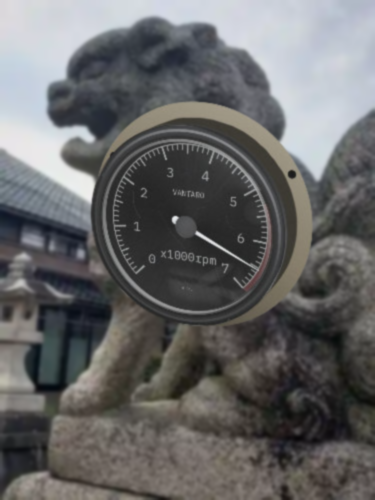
rpm 6500
